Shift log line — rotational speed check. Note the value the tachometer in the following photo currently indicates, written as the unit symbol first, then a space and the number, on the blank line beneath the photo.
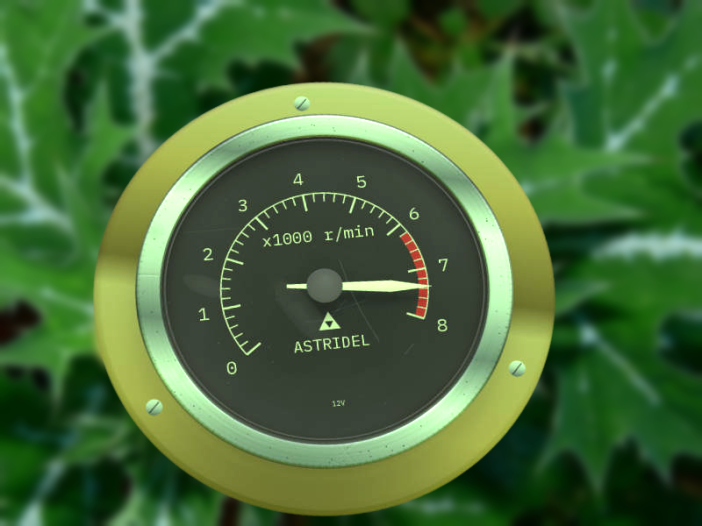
rpm 7400
